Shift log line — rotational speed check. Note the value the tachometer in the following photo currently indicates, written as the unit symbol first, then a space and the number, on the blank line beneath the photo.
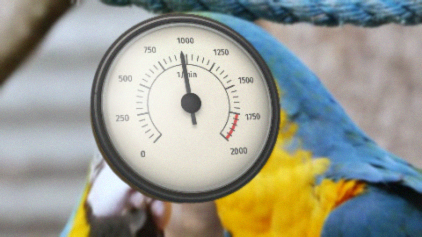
rpm 950
